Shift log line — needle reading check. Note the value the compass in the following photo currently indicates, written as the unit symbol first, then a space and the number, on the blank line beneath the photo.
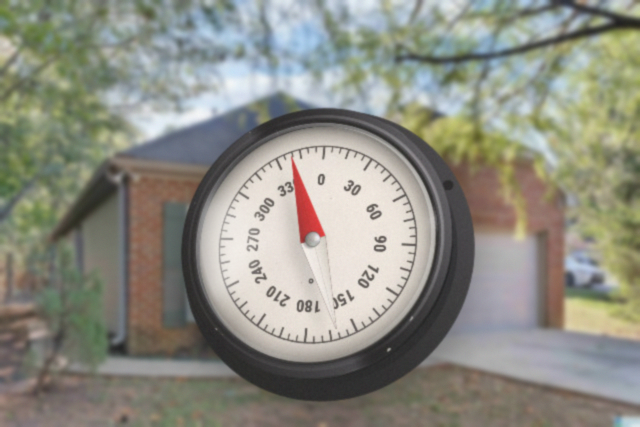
° 340
